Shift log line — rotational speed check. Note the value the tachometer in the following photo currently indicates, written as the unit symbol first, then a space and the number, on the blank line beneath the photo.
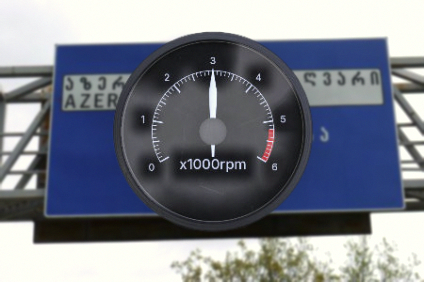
rpm 3000
